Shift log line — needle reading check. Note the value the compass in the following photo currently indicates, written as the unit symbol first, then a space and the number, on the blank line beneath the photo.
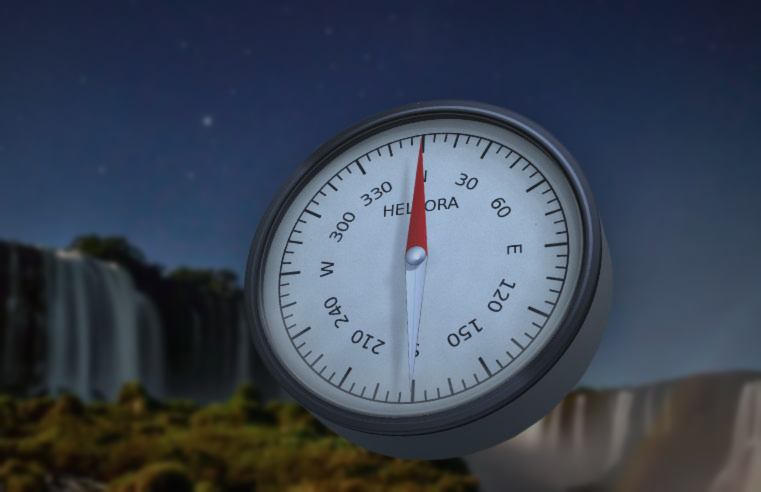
° 0
